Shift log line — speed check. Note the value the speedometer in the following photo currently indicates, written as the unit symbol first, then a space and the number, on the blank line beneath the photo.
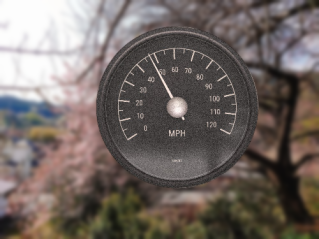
mph 47.5
